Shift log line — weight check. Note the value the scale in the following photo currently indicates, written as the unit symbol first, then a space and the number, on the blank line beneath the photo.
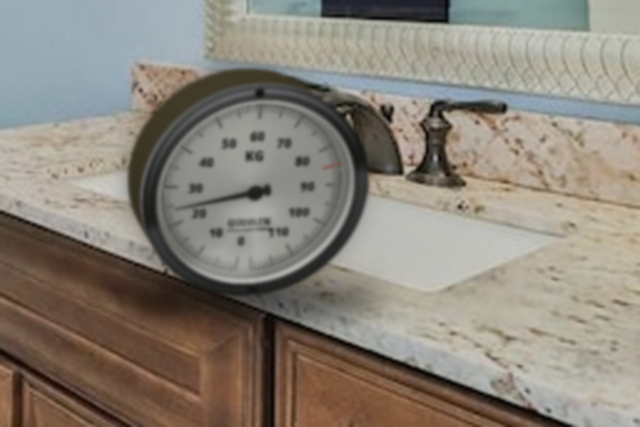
kg 25
